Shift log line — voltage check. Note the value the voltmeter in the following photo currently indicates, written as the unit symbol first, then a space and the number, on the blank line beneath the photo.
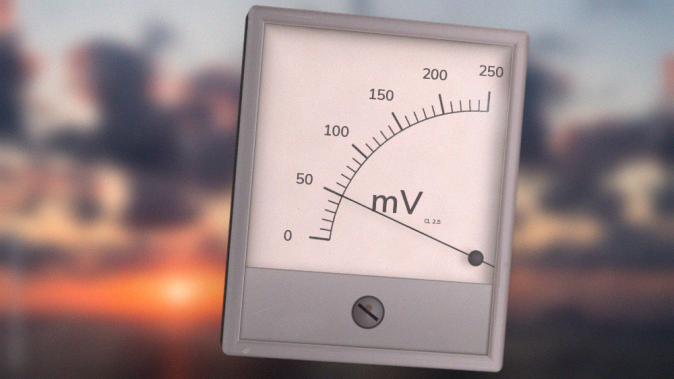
mV 50
